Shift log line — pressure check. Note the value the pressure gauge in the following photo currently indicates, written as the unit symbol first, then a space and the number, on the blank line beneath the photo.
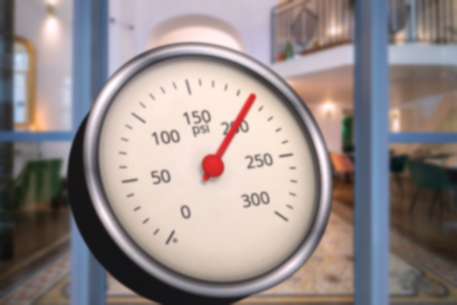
psi 200
